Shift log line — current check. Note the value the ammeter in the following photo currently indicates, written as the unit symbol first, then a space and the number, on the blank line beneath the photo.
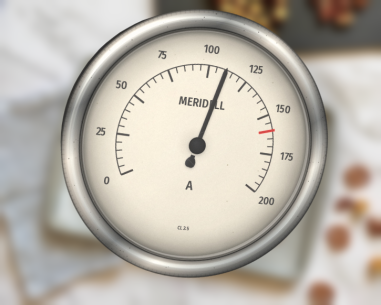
A 110
